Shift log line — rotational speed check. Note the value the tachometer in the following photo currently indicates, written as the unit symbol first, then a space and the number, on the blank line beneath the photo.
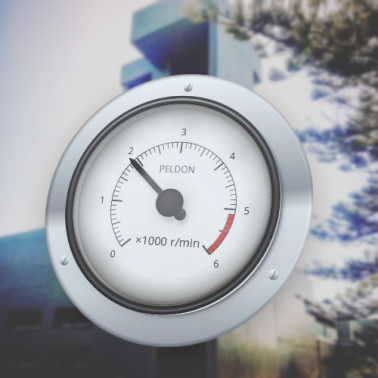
rpm 1900
